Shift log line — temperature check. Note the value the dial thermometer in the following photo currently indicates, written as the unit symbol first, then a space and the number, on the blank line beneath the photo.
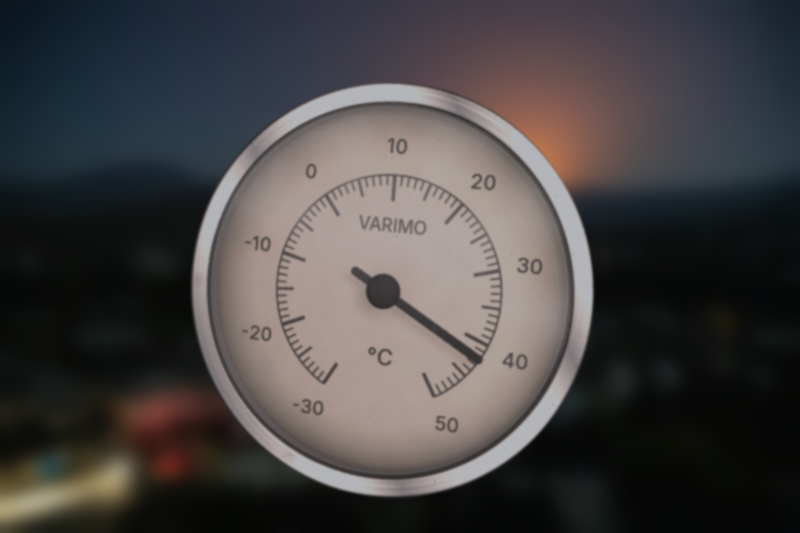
°C 42
